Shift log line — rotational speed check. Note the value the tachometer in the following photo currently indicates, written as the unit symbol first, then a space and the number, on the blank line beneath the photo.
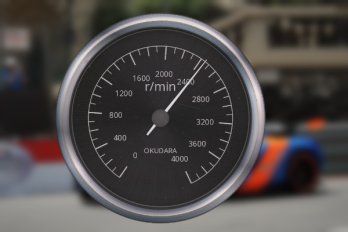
rpm 2450
